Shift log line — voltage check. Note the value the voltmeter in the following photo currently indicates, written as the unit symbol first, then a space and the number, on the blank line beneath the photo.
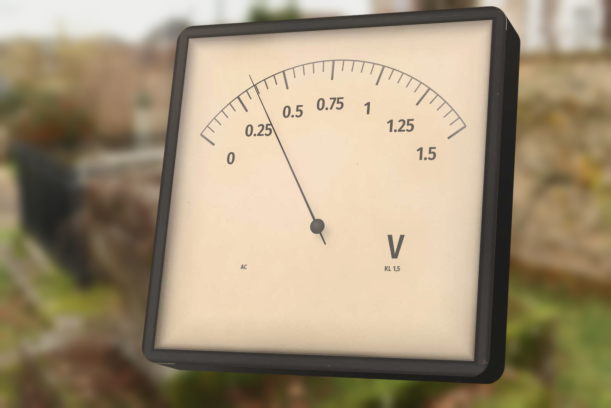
V 0.35
